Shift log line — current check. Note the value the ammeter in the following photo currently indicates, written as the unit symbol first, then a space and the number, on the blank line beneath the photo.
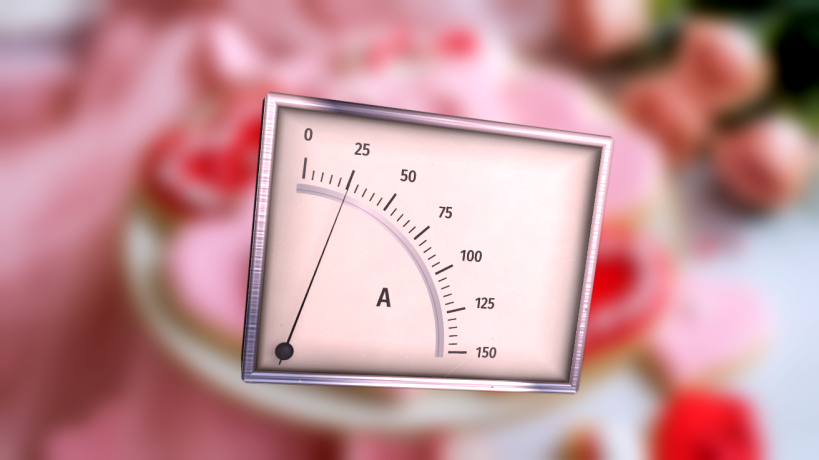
A 25
